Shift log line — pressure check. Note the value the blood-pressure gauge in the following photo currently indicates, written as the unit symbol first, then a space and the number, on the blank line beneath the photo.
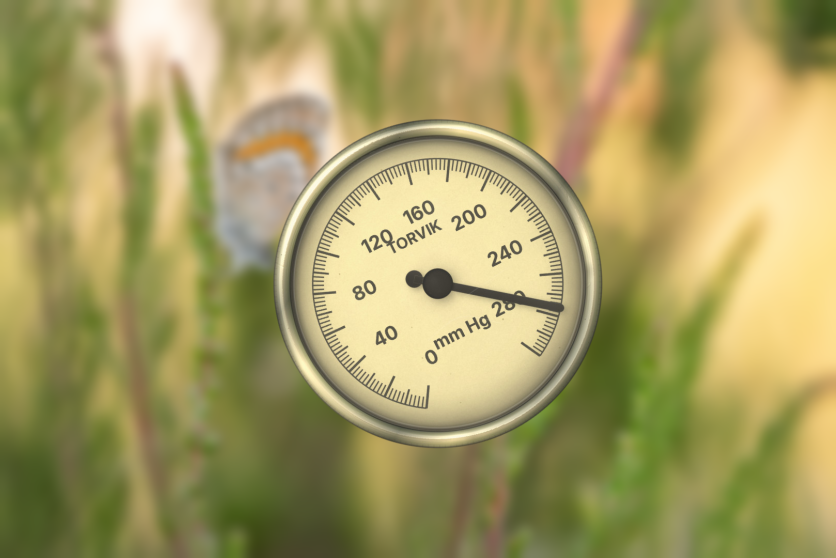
mmHg 276
